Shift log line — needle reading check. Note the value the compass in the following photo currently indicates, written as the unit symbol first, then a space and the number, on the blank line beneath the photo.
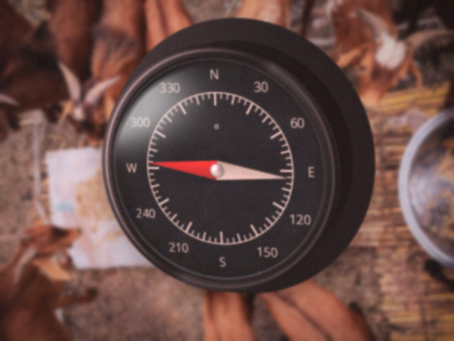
° 275
